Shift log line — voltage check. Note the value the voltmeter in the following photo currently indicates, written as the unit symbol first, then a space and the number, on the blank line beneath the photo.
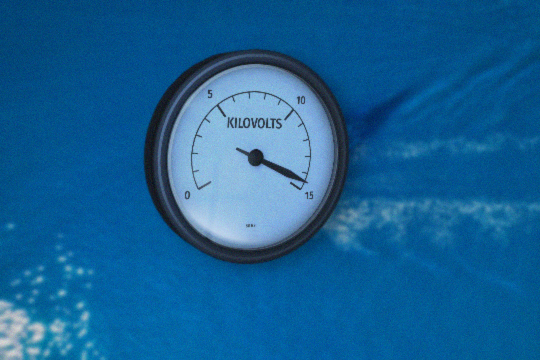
kV 14.5
